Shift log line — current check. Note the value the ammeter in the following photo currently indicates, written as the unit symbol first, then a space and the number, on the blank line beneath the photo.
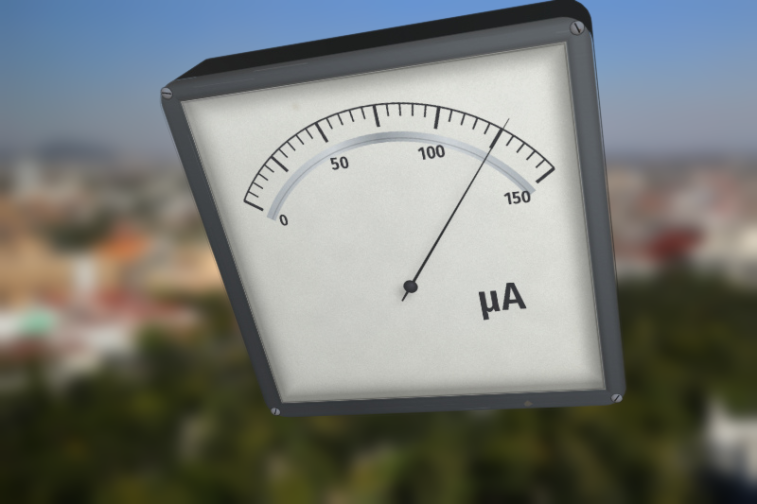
µA 125
